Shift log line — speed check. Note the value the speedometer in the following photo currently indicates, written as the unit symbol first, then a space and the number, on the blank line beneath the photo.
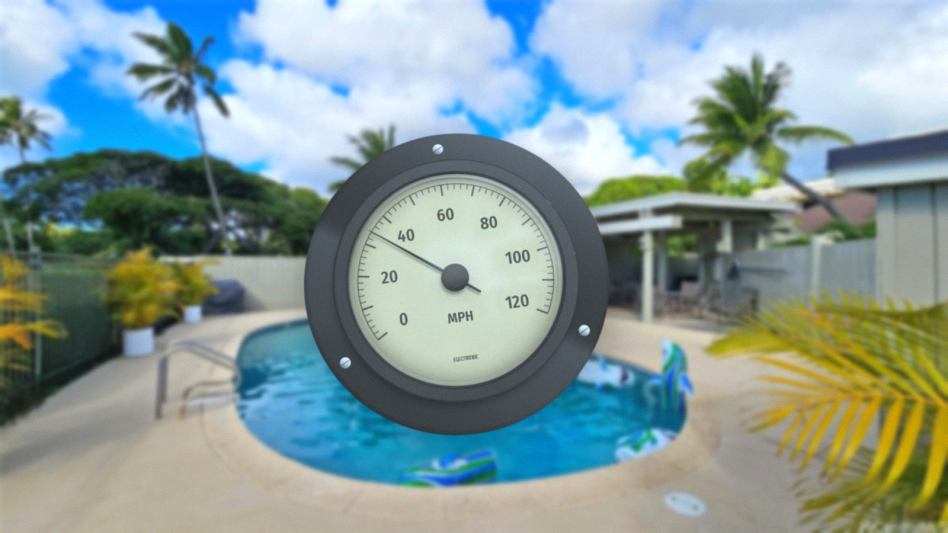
mph 34
